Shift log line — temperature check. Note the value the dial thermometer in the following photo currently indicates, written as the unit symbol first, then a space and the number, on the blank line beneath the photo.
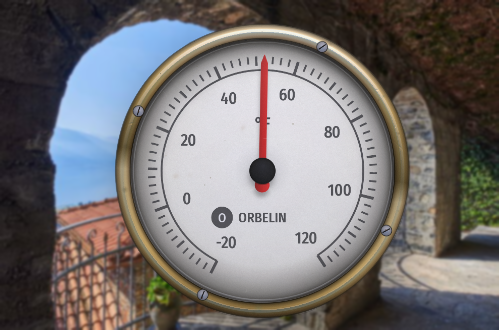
°F 52
